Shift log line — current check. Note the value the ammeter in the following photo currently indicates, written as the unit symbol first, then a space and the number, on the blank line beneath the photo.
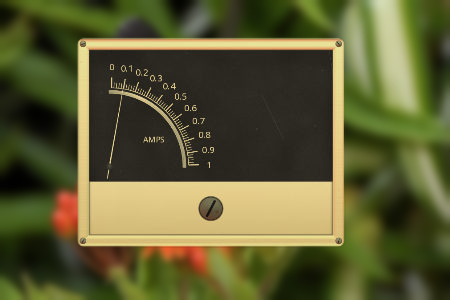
A 0.1
